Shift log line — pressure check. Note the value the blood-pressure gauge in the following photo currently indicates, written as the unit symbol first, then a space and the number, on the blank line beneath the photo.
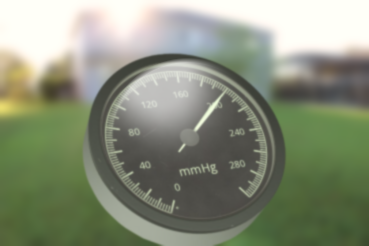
mmHg 200
